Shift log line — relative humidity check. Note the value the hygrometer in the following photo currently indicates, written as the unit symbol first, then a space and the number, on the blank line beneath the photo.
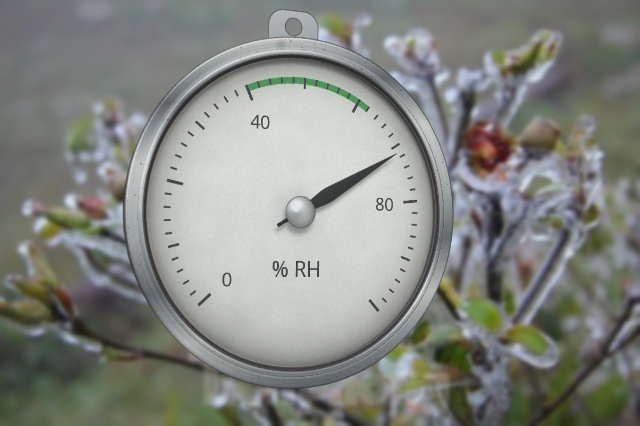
% 71
